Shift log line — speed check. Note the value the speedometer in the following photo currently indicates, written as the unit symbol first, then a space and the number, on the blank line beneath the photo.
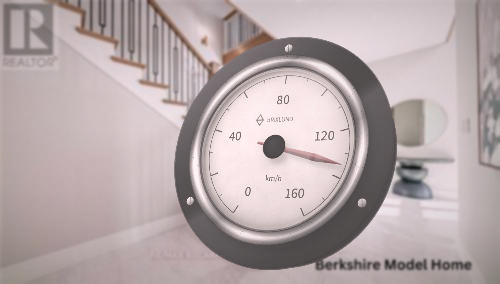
km/h 135
